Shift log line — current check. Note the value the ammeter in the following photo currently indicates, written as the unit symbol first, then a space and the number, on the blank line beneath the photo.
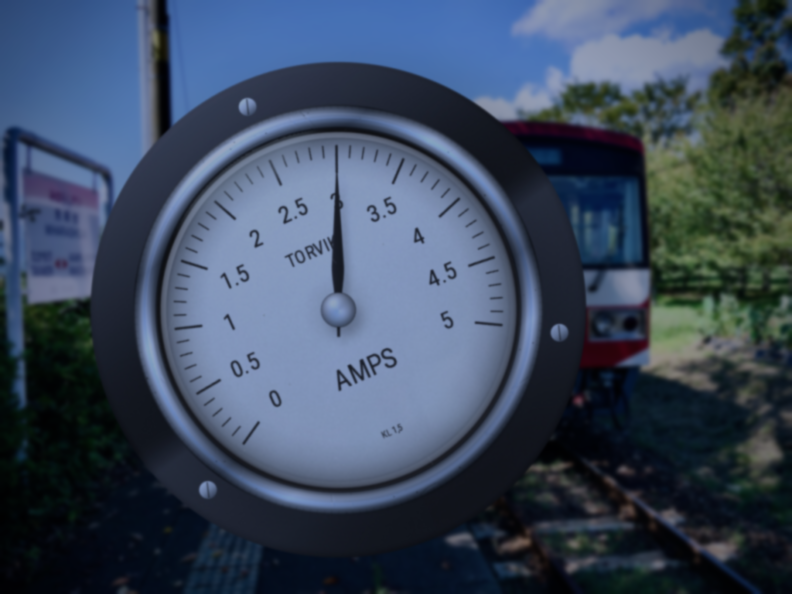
A 3
